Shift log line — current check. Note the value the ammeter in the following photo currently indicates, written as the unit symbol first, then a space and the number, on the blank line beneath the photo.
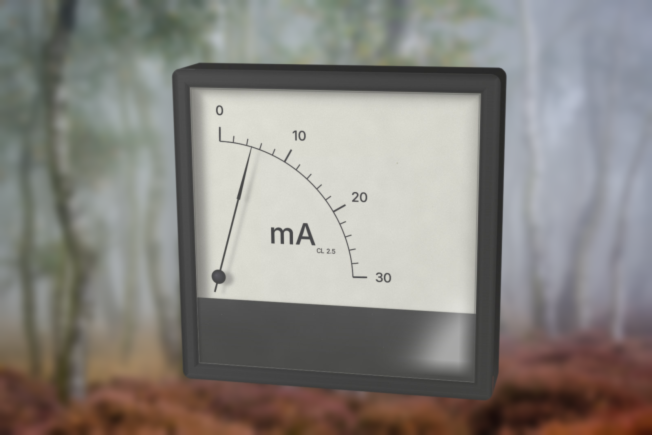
mA 5
